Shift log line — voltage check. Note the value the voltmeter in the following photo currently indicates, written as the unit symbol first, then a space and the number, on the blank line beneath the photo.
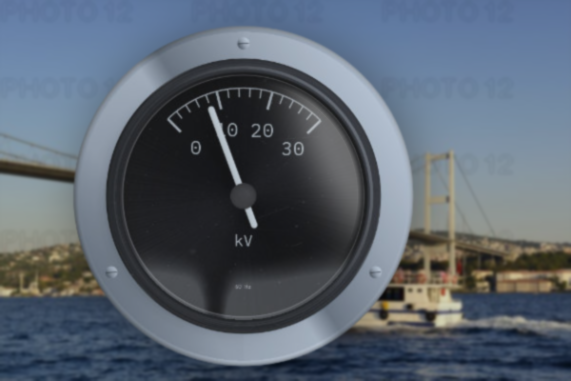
kV 8
